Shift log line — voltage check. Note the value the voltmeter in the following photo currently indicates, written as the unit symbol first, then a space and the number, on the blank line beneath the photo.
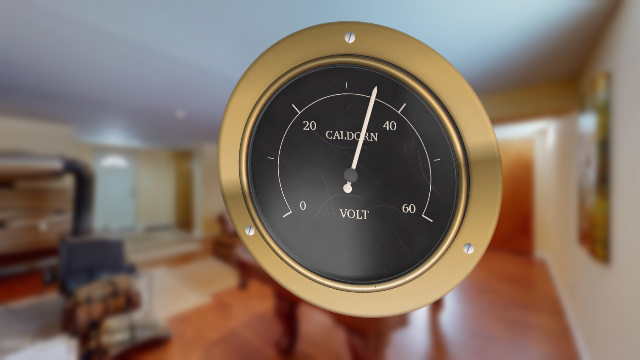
V 35
